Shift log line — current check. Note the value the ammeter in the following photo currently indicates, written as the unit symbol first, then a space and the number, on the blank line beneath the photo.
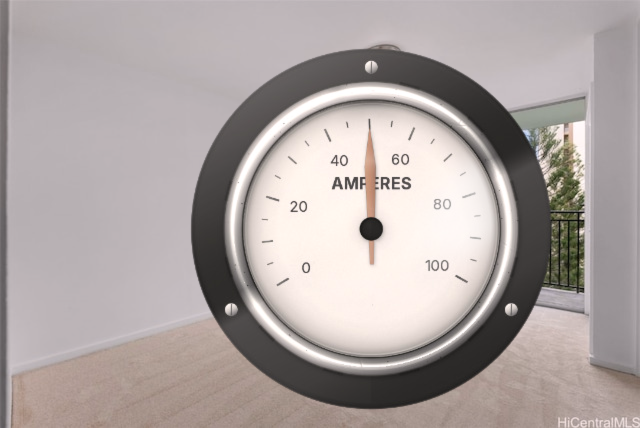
A 50
